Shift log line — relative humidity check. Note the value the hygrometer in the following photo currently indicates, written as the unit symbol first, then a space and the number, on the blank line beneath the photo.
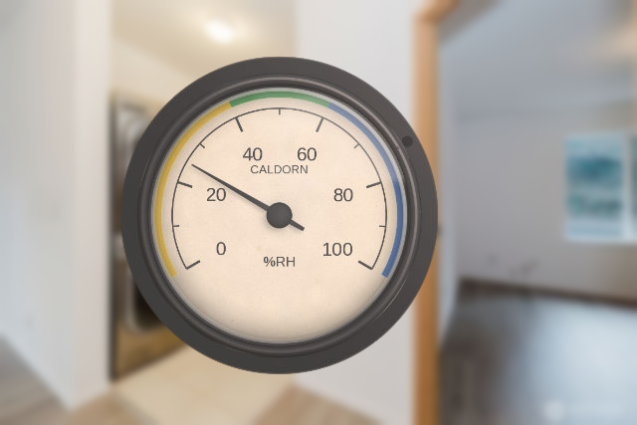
% 25
